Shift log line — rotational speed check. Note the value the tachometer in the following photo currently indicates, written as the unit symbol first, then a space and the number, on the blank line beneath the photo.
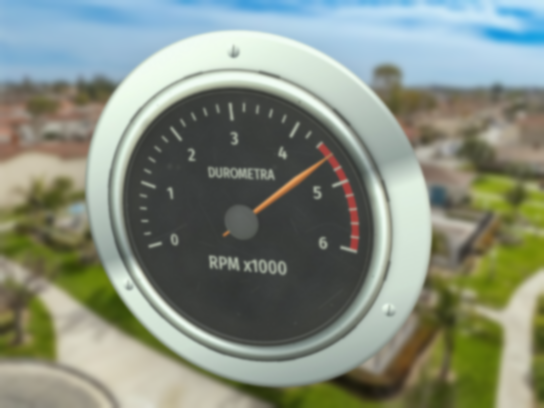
rpm 4600
